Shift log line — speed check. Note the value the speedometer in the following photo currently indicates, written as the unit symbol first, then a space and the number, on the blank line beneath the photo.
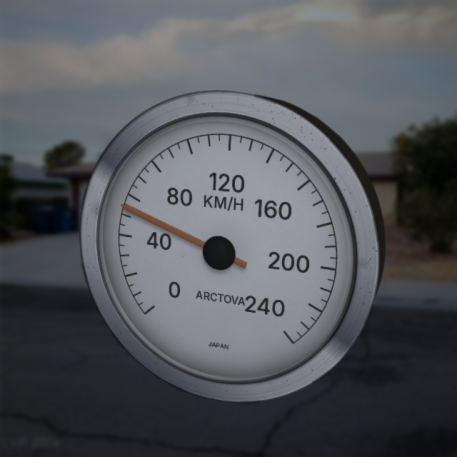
km/h 55
